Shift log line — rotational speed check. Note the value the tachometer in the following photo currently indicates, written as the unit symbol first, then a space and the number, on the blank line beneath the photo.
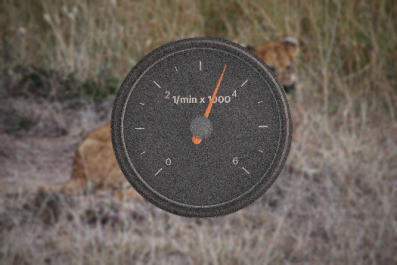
rpm 3500
